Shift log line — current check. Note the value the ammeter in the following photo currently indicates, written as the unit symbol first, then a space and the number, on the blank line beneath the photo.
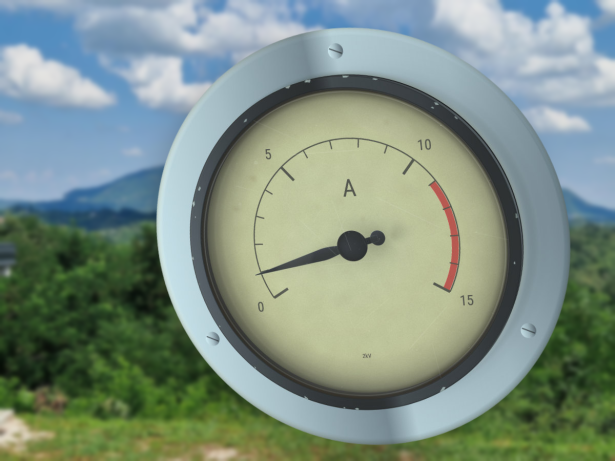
A 1
